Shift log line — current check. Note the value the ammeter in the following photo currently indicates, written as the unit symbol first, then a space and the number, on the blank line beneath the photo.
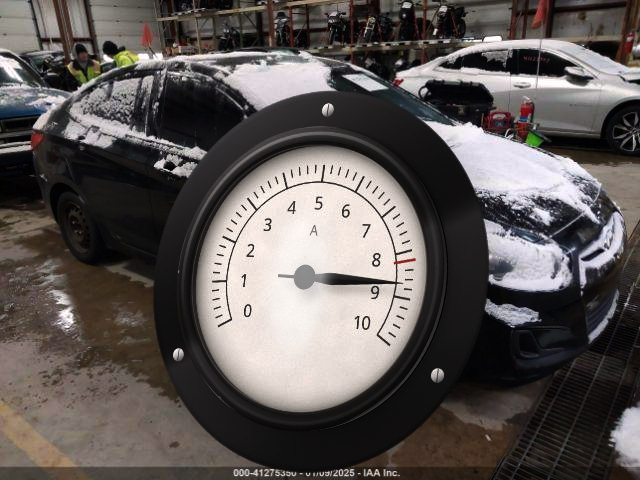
A 8.7
